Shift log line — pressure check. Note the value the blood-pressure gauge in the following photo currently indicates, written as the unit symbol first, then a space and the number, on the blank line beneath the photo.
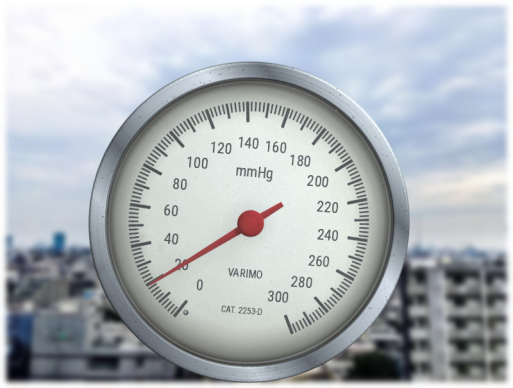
mmHg 20
